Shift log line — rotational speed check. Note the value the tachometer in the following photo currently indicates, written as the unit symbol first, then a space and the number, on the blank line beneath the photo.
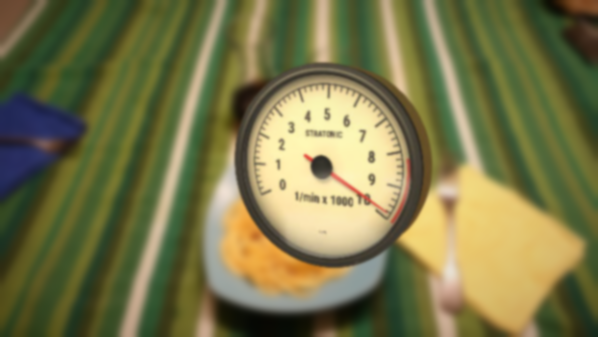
rpm 9800
